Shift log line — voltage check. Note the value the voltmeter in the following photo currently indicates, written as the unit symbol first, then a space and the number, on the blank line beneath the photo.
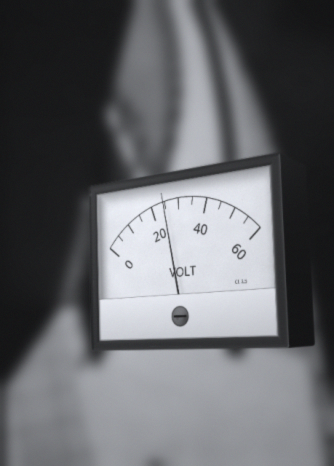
V 25
